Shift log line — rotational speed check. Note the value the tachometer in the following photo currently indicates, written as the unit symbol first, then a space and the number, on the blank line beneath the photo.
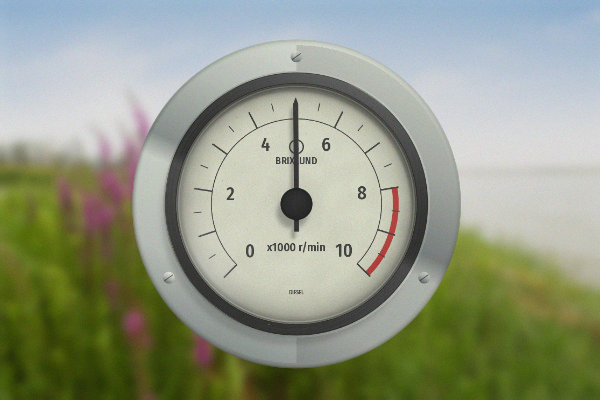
rpm 5000
